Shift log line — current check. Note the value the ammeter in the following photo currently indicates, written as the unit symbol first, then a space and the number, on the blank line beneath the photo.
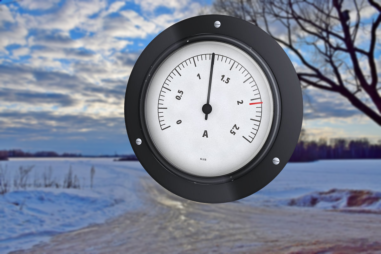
A 1.25
